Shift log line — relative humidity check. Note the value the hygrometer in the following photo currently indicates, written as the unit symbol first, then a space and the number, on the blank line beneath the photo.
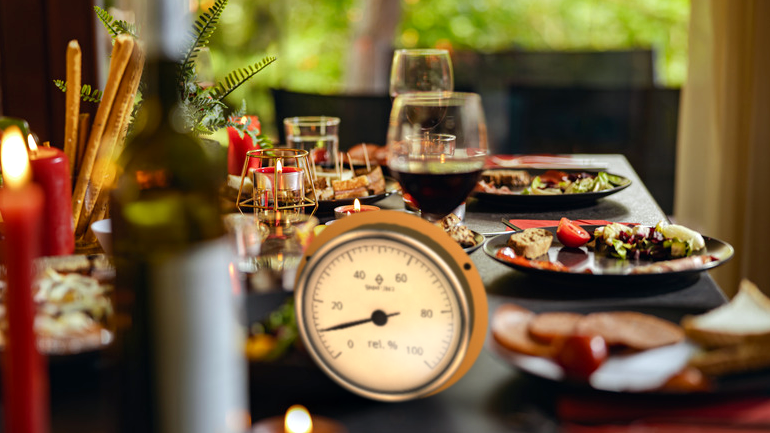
% 10
